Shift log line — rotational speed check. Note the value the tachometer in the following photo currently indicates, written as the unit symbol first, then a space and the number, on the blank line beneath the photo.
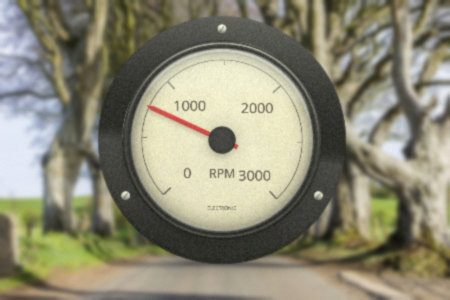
rpm 750
